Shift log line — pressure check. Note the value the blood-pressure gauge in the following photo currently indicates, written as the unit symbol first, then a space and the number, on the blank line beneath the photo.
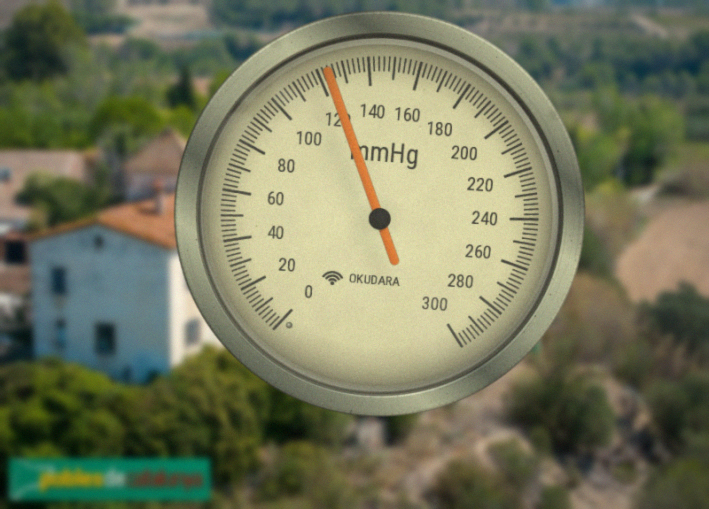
mmHg 124
